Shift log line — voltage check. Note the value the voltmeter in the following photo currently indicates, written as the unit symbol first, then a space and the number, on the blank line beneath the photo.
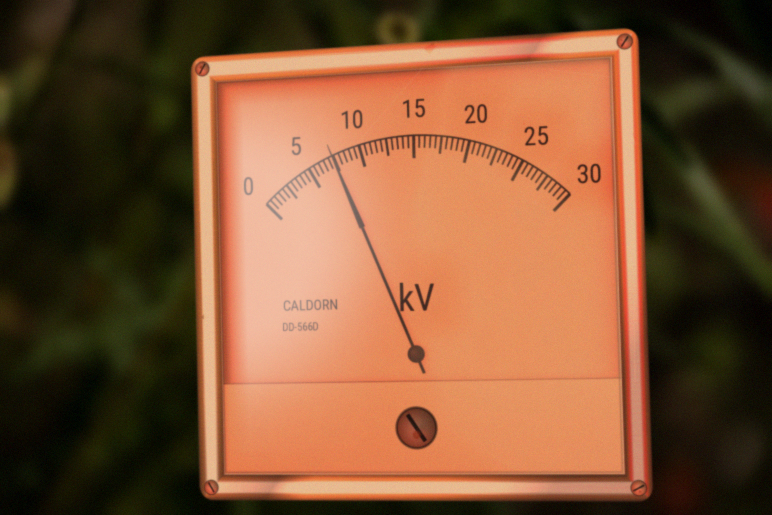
kV 7.5
